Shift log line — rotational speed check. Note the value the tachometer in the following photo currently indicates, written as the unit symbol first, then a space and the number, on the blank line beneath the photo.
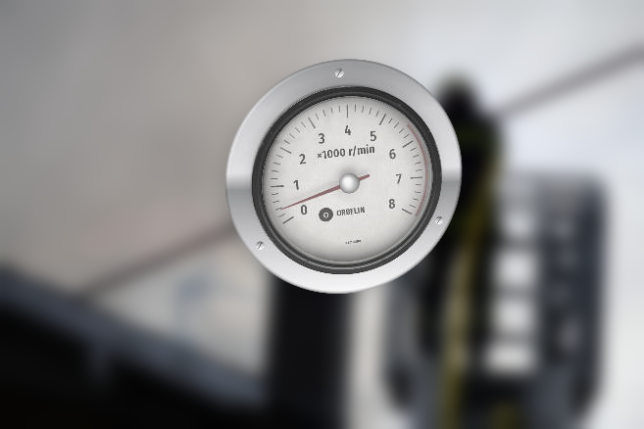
rpm 400
